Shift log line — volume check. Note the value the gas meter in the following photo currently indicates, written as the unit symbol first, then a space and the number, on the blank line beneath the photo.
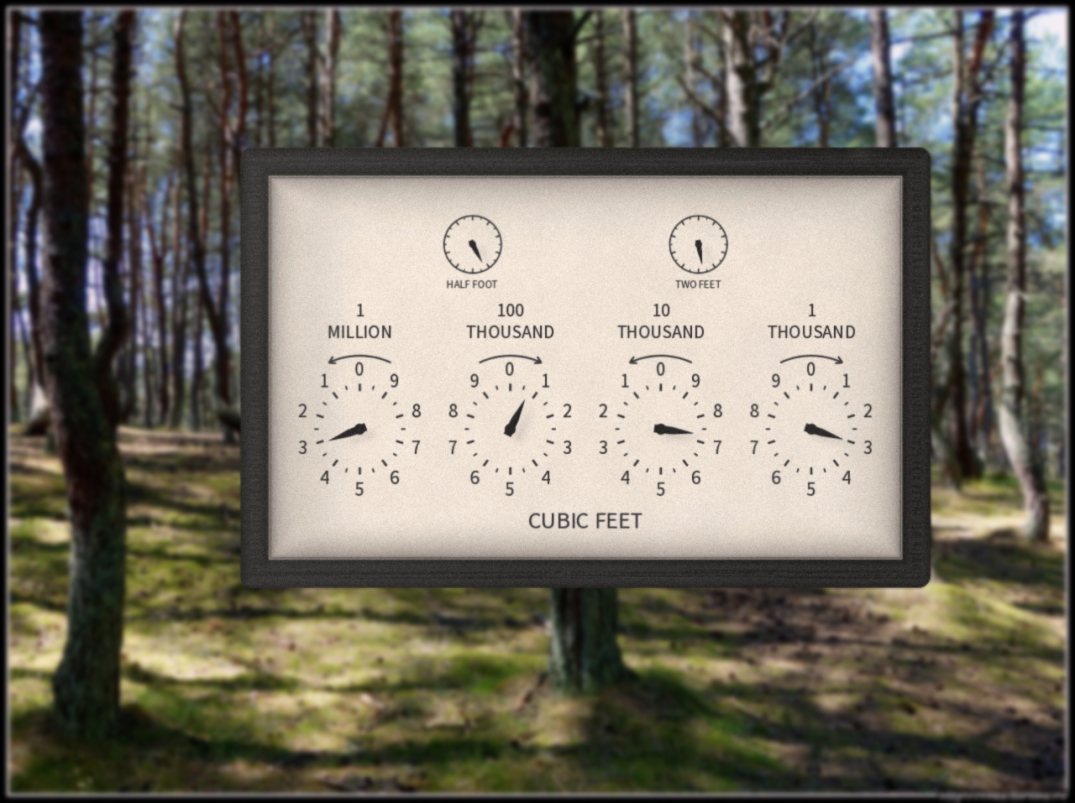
ft³ 307300
